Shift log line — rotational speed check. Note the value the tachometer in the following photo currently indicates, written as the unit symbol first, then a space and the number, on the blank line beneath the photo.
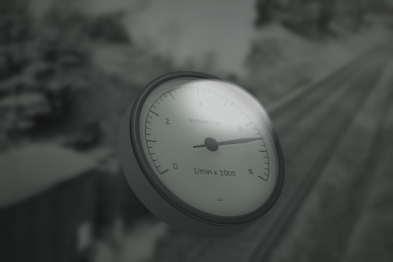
rpm 6600
